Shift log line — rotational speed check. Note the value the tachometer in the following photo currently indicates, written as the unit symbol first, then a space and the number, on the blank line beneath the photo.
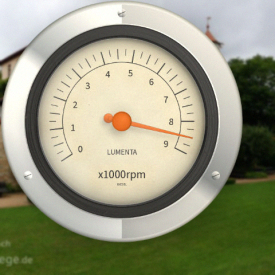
rpm 8500
